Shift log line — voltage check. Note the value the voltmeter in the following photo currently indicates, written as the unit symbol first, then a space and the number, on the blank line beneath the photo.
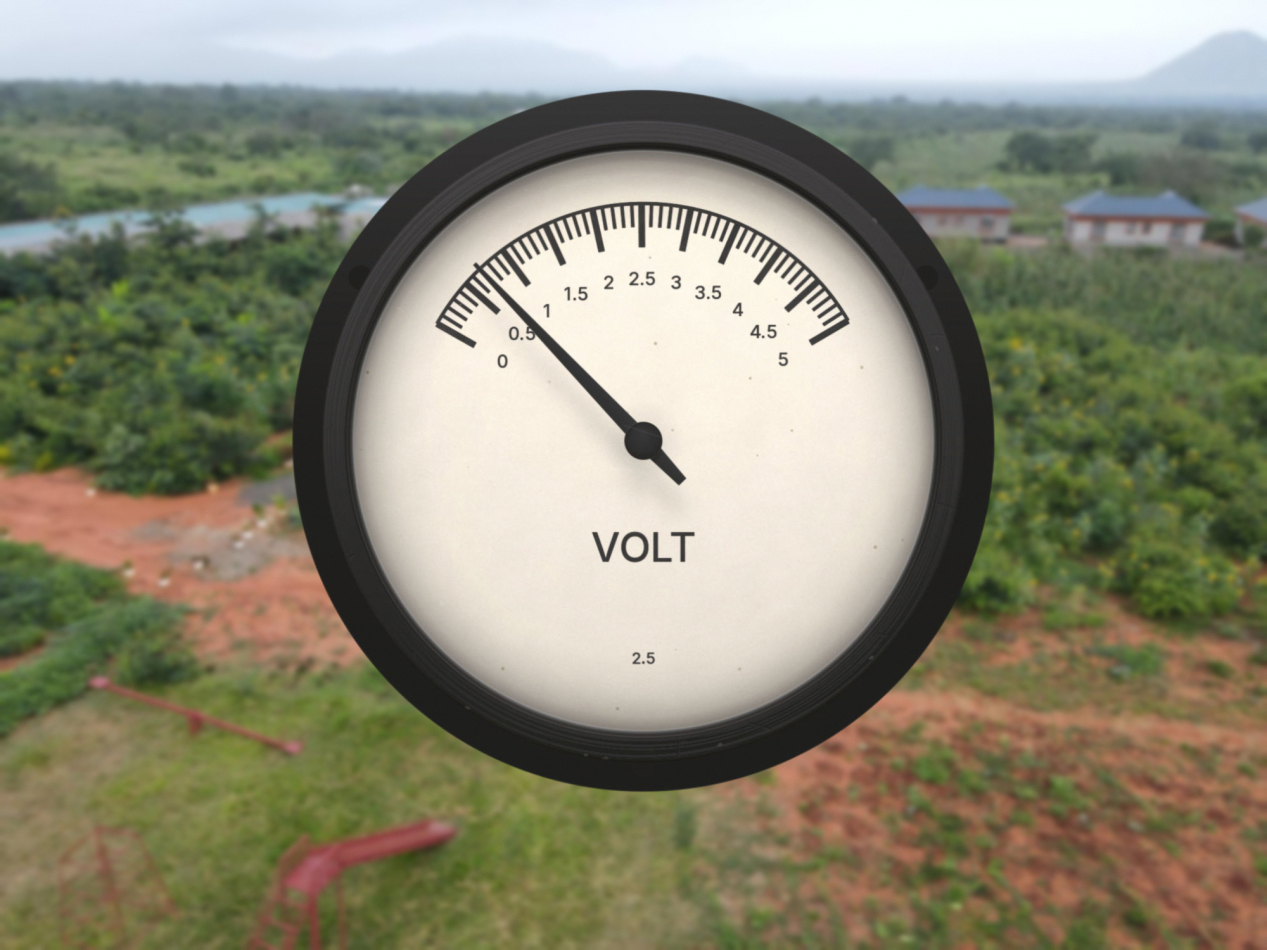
V 0.7
